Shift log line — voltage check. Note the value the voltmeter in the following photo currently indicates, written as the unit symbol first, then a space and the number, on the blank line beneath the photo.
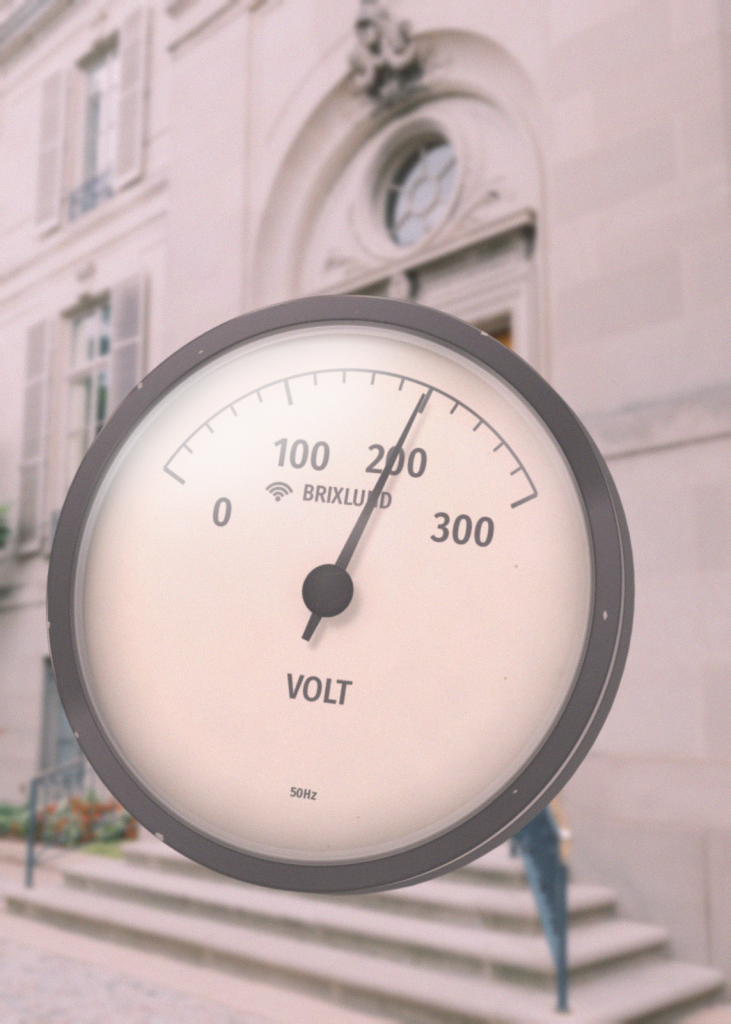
V 200
